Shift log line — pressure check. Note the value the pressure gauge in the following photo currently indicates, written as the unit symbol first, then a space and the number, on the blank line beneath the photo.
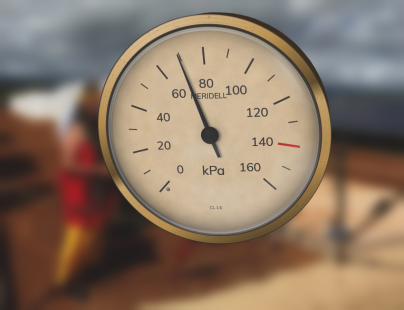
kPa 70
